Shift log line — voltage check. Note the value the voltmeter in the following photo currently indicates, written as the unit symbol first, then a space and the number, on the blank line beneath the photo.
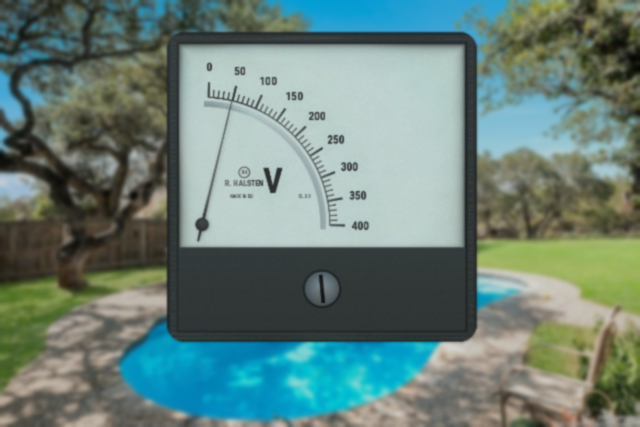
V 50
